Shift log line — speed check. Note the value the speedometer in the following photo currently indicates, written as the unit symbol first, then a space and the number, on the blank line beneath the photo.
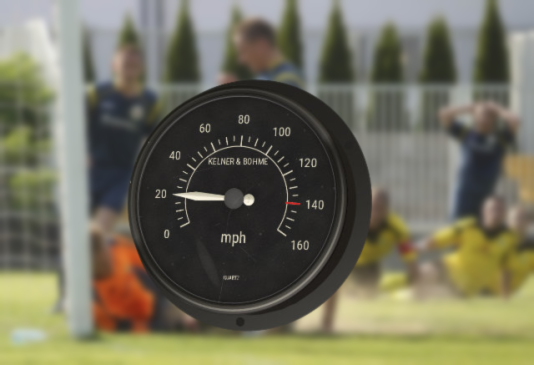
mph 20
